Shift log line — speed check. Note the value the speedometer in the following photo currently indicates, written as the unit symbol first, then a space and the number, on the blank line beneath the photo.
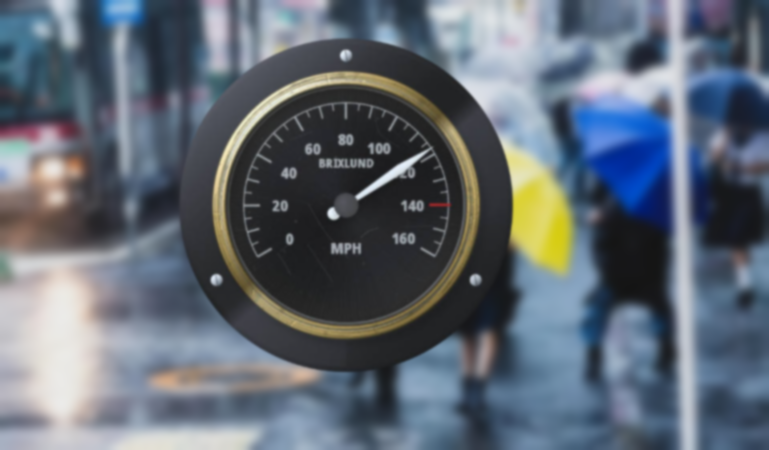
mph 117.5
